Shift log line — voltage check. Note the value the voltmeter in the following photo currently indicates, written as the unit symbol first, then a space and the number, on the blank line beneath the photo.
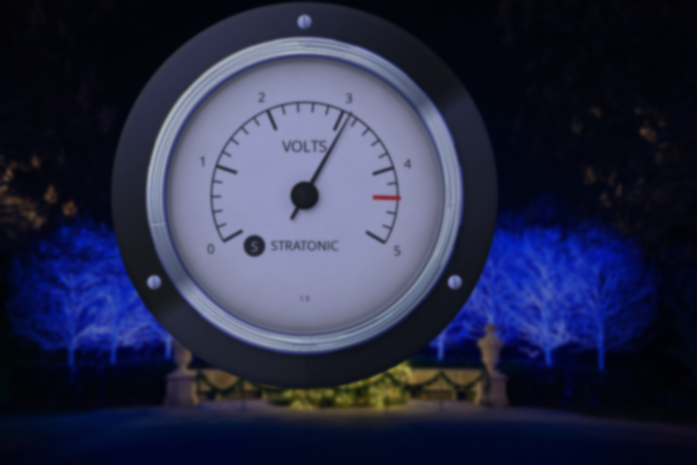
V 3.1
